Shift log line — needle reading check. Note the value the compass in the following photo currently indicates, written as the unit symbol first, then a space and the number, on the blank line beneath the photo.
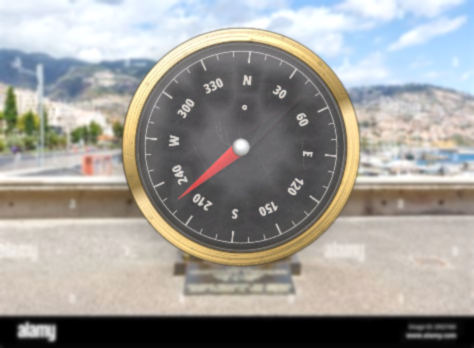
° 225
